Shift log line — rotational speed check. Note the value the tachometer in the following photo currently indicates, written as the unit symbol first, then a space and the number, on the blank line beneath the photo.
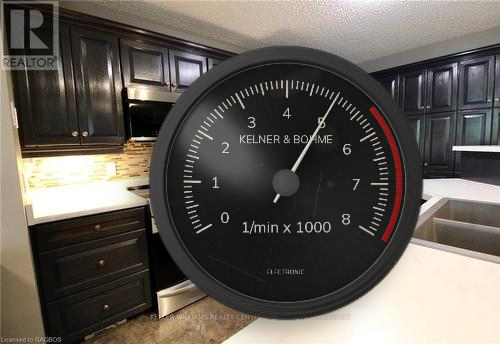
rpm 5000
